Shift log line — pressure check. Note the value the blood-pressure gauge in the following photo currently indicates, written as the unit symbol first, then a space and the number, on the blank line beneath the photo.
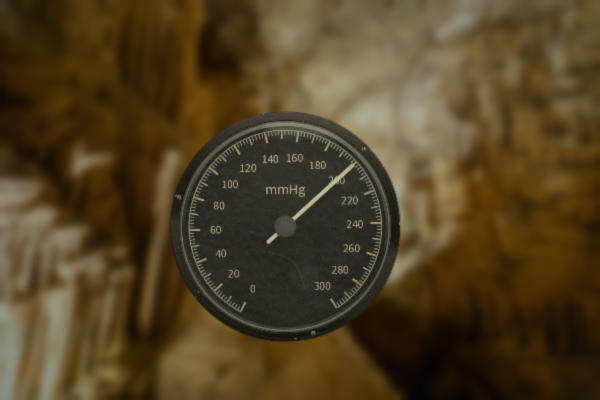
mmHg 200
